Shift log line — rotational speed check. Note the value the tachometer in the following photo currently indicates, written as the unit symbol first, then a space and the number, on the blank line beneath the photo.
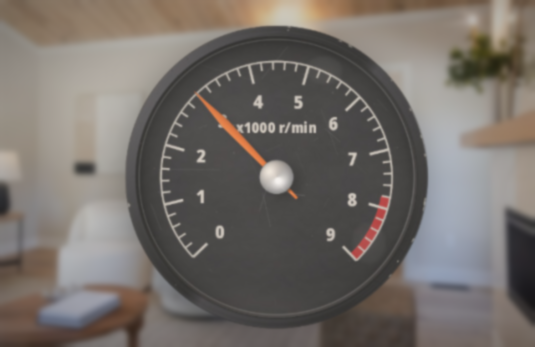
rpm 3000
